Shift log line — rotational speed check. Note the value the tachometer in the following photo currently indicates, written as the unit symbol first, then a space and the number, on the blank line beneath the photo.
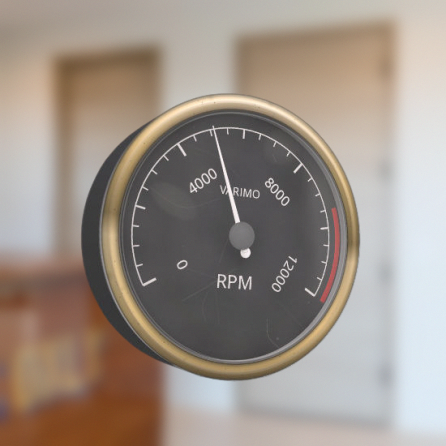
rpm 5000
